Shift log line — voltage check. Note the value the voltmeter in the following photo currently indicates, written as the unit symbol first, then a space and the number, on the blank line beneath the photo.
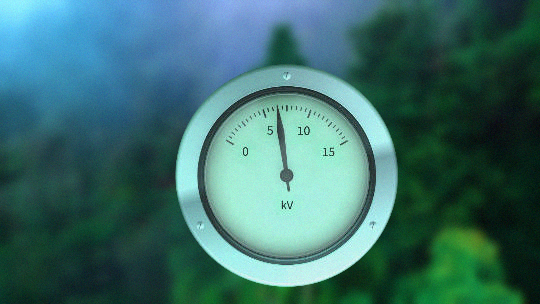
kV 6.5
